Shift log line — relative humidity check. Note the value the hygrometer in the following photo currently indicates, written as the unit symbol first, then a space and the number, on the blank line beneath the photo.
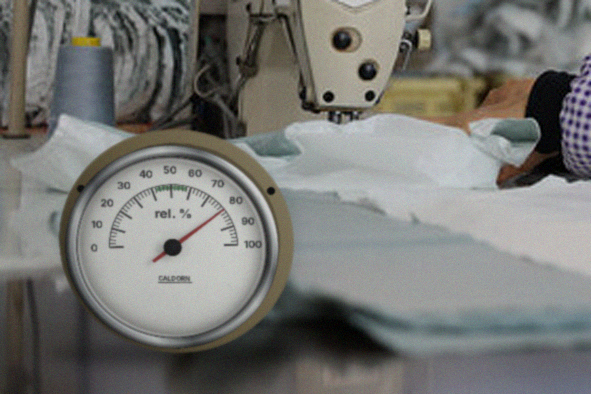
% 80
